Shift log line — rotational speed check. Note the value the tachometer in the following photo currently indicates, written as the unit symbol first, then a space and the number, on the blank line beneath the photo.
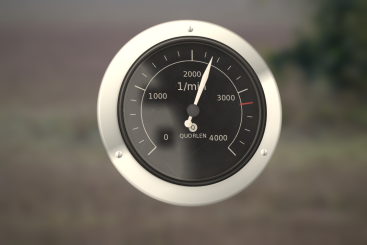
rpm 2300
